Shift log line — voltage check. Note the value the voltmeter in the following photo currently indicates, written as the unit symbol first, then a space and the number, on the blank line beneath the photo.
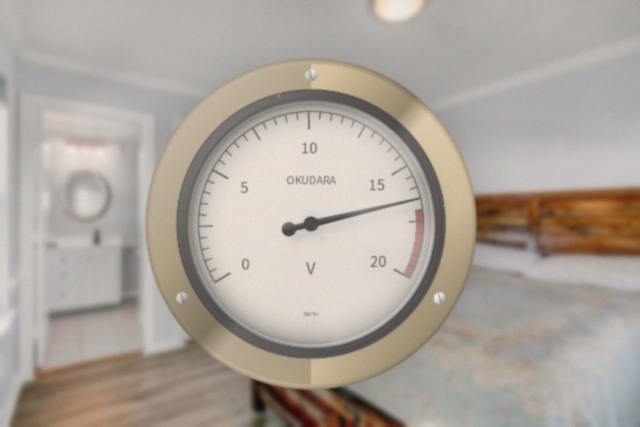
V 16.5
